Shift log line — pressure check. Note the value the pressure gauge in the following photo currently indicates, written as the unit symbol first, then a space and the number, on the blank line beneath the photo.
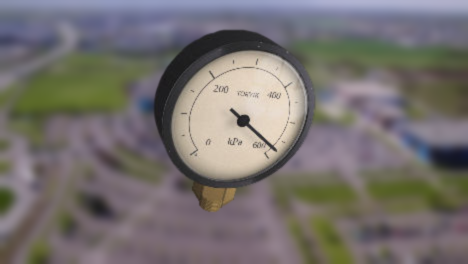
kPa 575
